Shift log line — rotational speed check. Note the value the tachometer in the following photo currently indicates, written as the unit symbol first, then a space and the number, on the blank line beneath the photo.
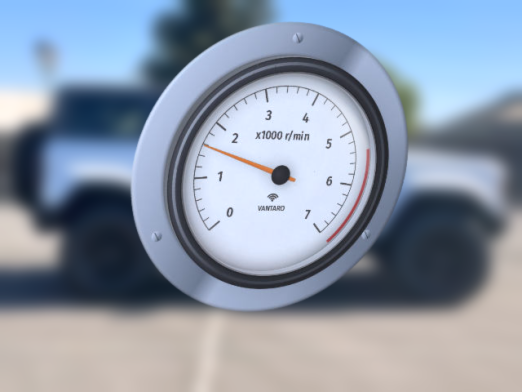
rpm 1600
